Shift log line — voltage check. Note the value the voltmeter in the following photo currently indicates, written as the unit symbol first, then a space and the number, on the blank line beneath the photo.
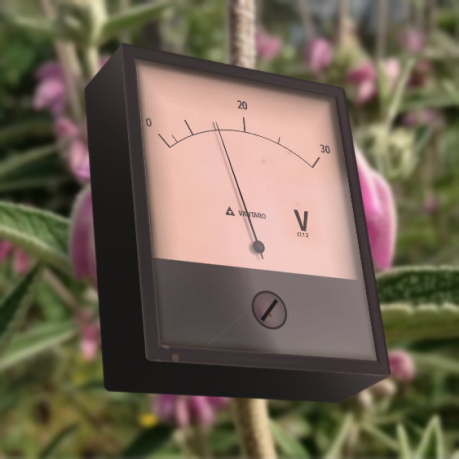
V 15
